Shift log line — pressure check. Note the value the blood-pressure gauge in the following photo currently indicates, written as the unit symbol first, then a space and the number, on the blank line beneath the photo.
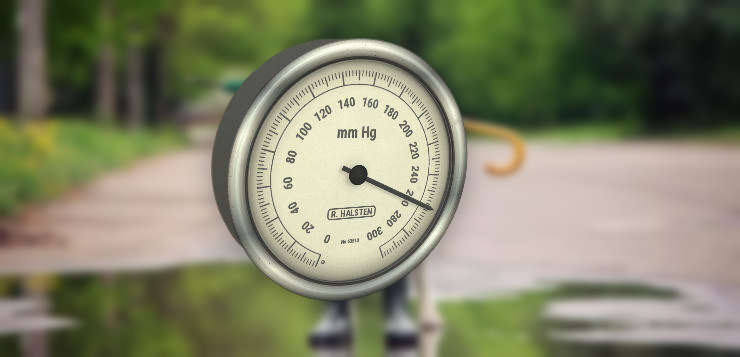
mmHg 260
